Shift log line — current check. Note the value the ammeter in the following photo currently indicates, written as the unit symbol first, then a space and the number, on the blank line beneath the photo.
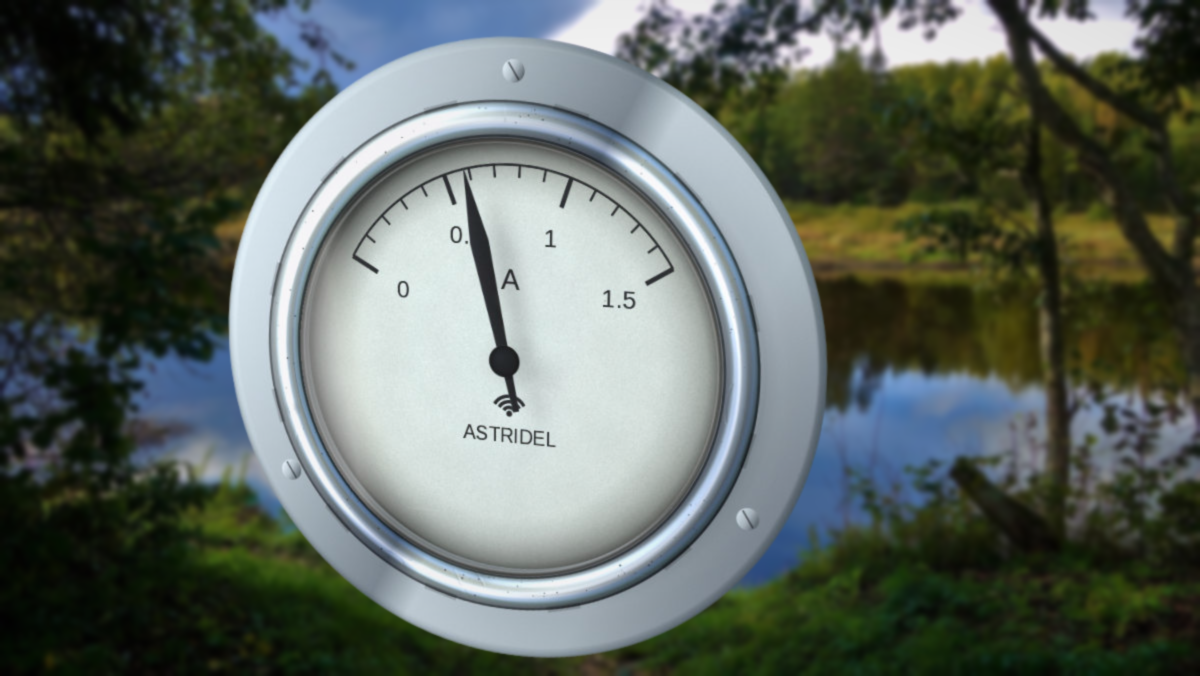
A 0.6
